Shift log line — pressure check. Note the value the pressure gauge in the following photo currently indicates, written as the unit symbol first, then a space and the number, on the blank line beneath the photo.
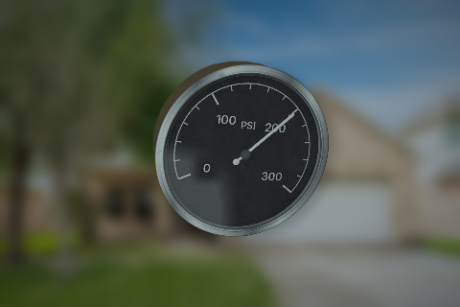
psi 200
